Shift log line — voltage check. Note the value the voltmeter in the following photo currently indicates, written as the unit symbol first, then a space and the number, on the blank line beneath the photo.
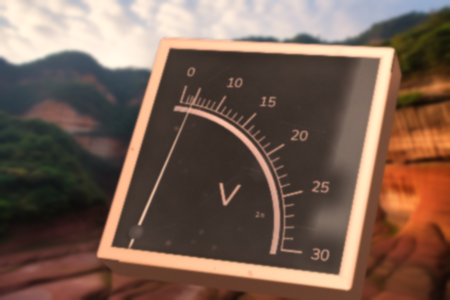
V 5
